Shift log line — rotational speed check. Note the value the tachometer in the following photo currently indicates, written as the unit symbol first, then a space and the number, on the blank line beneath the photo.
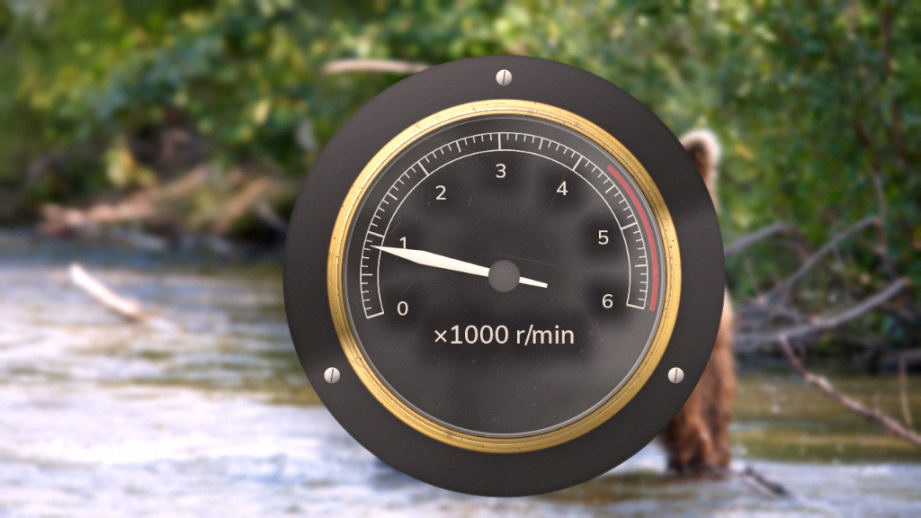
rpm 850
